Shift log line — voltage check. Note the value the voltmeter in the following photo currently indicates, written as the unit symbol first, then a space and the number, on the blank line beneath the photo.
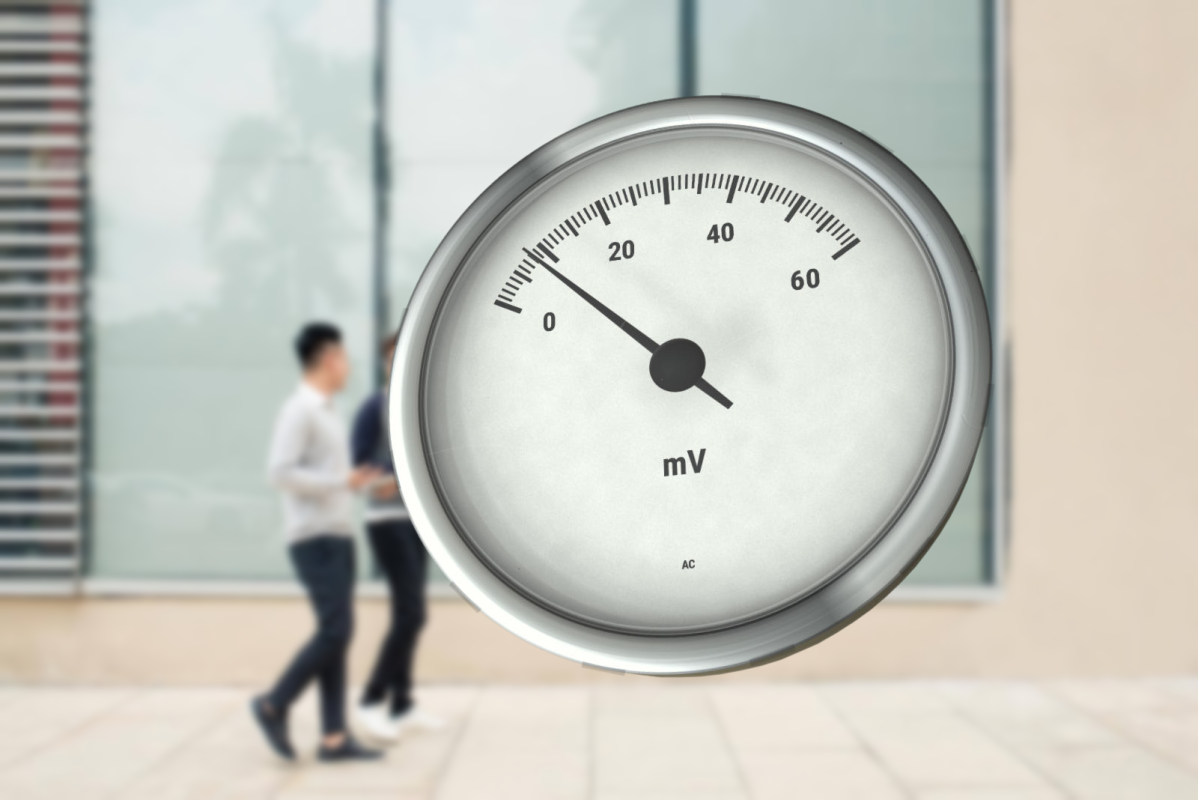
mV 8
